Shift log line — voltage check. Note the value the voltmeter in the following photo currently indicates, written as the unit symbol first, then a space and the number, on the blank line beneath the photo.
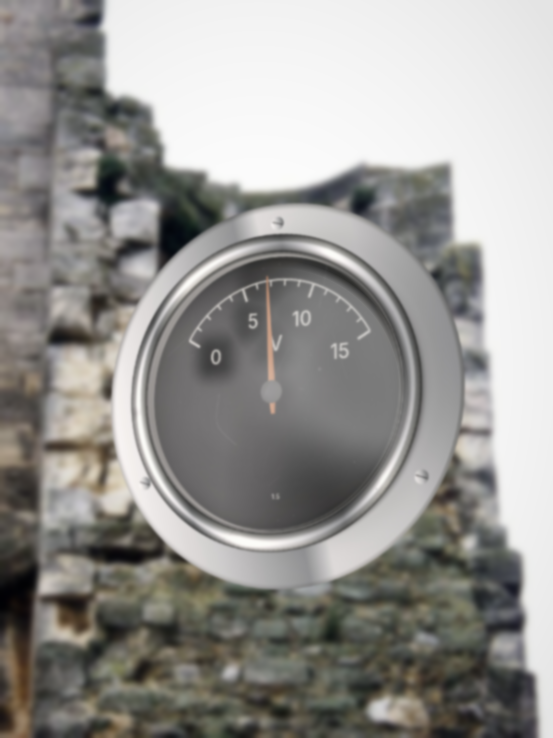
V 7
